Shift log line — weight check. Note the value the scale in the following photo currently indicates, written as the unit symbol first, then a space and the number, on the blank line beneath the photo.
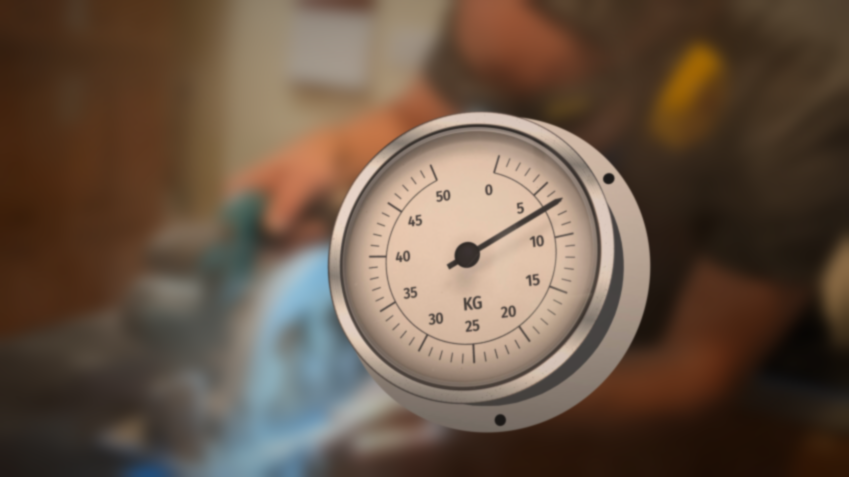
kg 7
